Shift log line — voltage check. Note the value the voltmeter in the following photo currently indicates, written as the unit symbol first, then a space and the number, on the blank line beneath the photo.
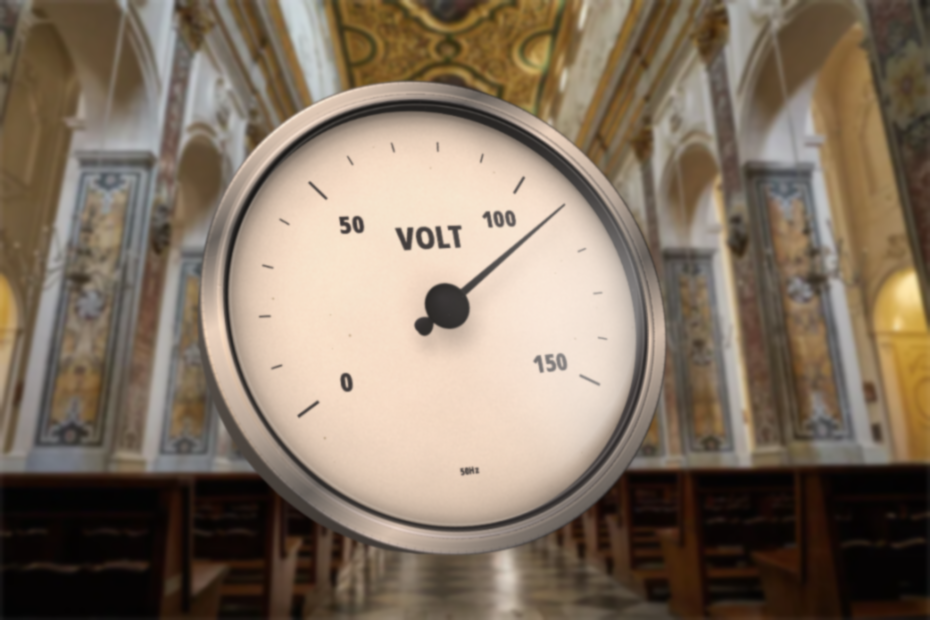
V 110
